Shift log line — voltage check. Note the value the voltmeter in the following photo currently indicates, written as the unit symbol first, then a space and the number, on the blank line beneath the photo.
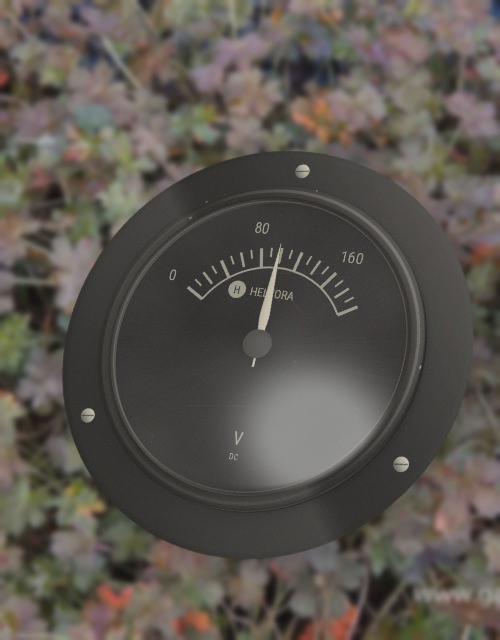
V 100
